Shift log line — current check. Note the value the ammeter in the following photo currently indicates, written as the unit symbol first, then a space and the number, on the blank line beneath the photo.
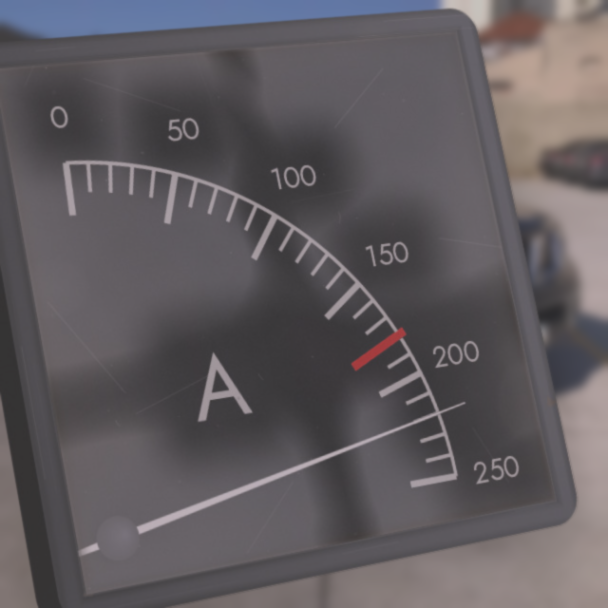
A 220
